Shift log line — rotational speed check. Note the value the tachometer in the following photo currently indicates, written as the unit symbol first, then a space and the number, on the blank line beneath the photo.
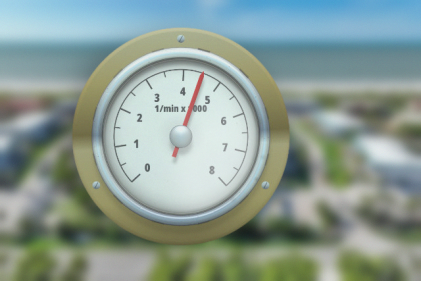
rpm 4500
